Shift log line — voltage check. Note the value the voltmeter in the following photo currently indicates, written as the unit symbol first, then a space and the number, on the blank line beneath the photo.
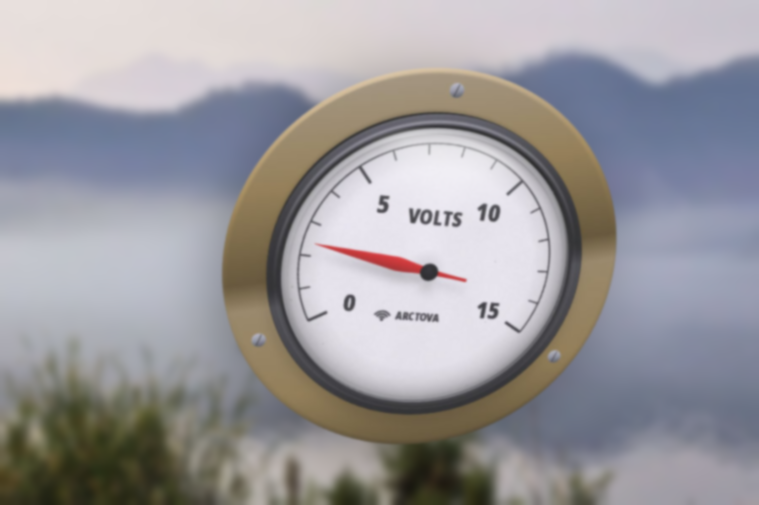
V 2.5
